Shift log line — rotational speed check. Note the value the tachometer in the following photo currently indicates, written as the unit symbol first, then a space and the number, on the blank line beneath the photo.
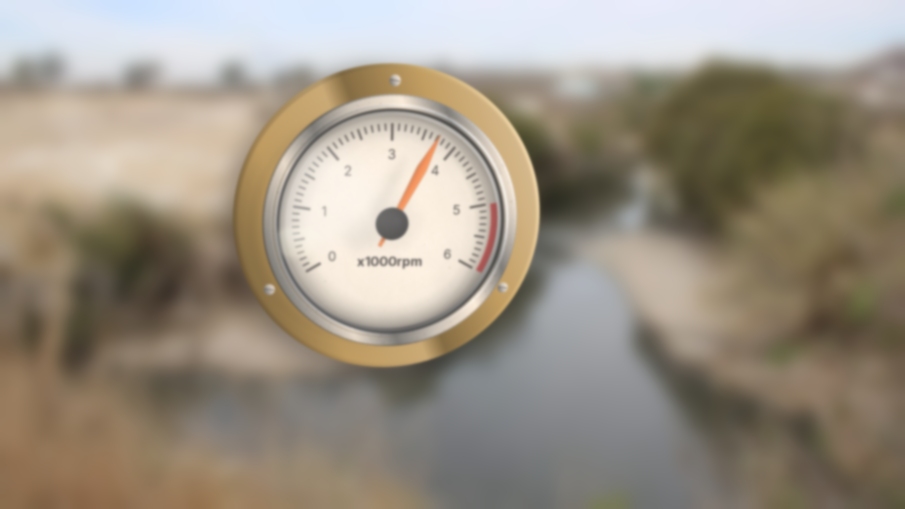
rpm 3700
